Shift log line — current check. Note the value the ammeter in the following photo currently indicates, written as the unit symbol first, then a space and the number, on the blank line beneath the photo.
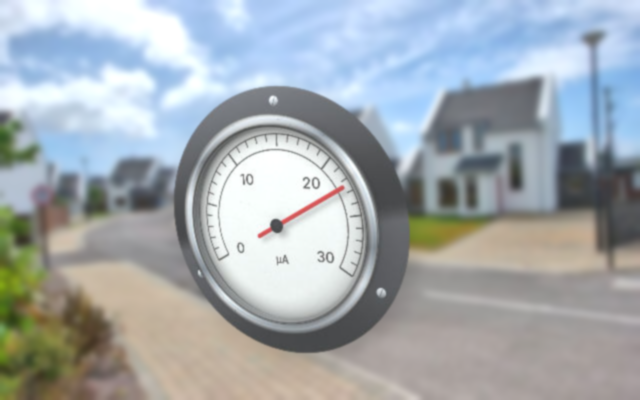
µA 22.5
